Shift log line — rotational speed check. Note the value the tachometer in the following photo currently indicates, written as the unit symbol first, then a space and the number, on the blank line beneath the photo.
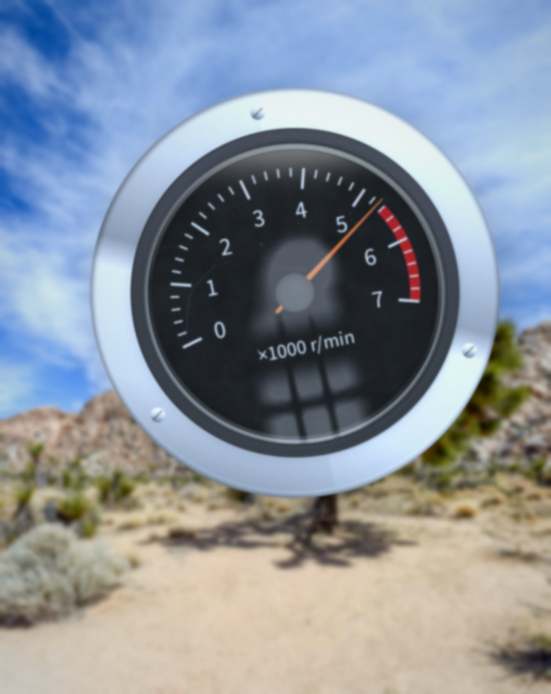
rpm 5300
